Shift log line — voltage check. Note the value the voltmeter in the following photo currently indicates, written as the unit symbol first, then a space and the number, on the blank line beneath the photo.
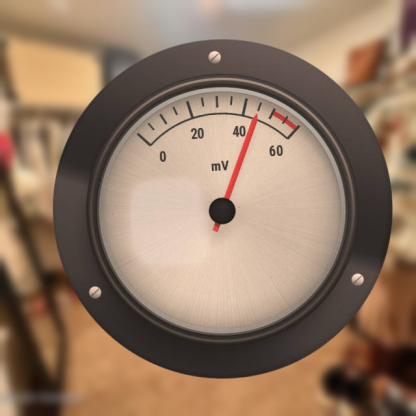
mV 45
